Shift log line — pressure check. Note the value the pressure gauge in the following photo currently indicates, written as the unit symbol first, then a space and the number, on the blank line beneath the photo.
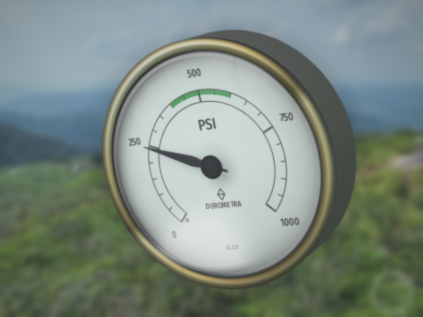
psi 250
